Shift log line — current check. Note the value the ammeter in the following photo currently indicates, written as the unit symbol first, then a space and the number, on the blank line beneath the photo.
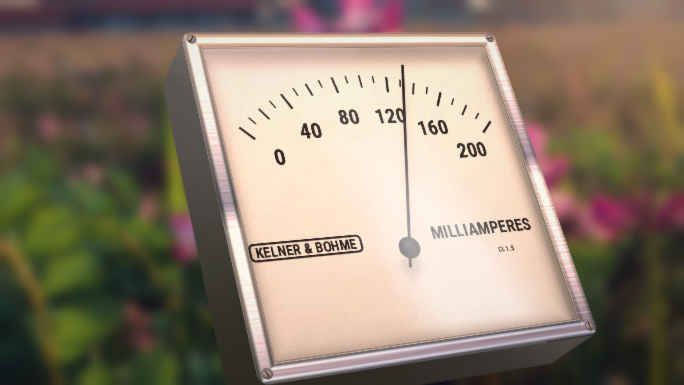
mA 130
